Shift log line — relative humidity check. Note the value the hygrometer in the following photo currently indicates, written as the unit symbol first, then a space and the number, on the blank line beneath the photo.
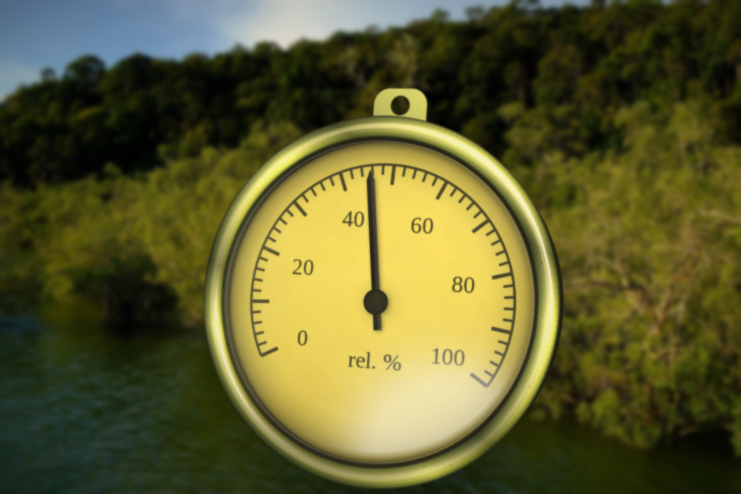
% 46
